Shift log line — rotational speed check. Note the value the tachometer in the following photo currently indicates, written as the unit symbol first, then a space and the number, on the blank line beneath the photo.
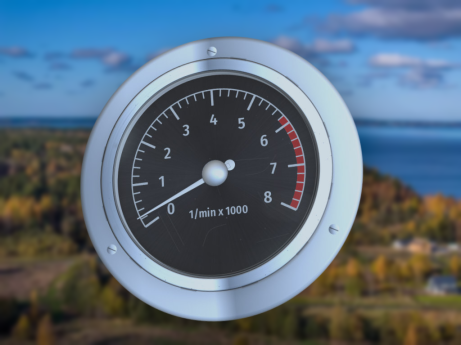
rpm 200
